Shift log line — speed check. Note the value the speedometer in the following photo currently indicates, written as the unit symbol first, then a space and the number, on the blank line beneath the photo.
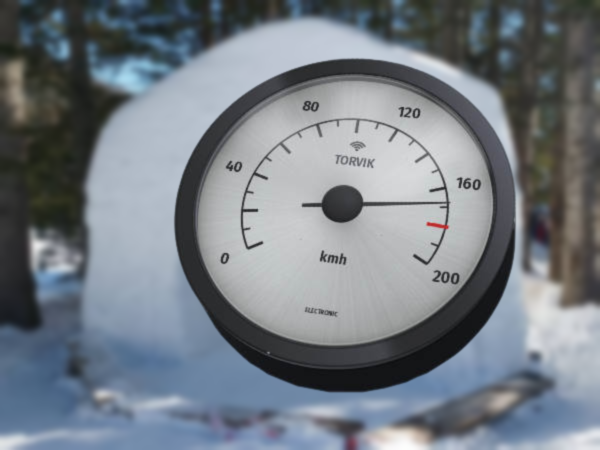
km/h 170
